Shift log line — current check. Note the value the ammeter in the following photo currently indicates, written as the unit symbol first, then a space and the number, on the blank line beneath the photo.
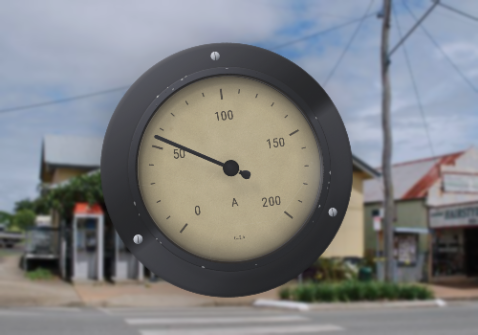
A 55
